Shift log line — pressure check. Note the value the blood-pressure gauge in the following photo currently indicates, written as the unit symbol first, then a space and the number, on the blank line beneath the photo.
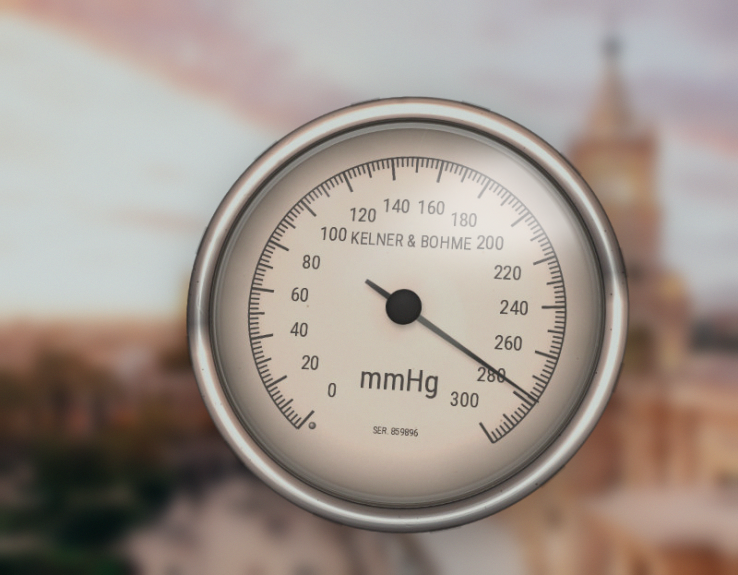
mmHg 278
